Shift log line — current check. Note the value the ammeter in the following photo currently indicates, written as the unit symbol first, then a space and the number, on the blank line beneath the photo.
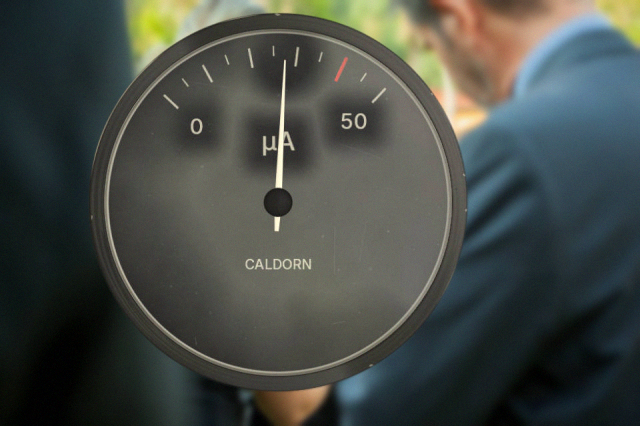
µA 27.5
